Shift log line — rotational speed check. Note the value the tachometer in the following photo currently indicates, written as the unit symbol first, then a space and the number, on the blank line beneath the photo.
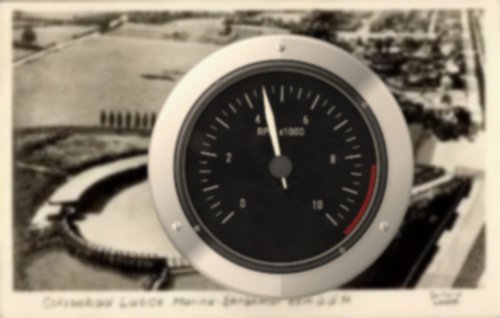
rpm 4500
